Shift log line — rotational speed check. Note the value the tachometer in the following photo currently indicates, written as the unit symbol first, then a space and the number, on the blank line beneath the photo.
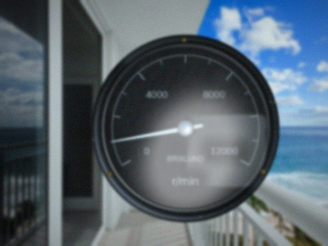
rpm 1000
